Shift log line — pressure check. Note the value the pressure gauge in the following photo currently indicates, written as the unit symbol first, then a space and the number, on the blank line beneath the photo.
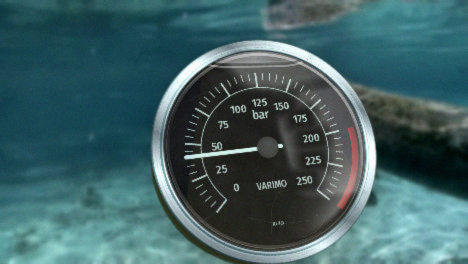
bar 40
